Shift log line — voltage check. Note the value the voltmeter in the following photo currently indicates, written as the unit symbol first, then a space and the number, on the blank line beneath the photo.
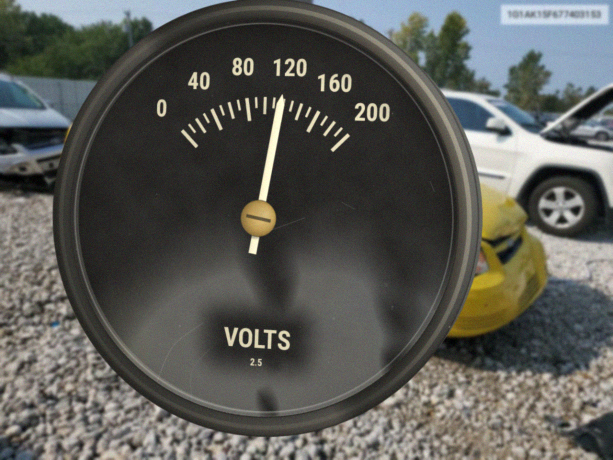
V 120
